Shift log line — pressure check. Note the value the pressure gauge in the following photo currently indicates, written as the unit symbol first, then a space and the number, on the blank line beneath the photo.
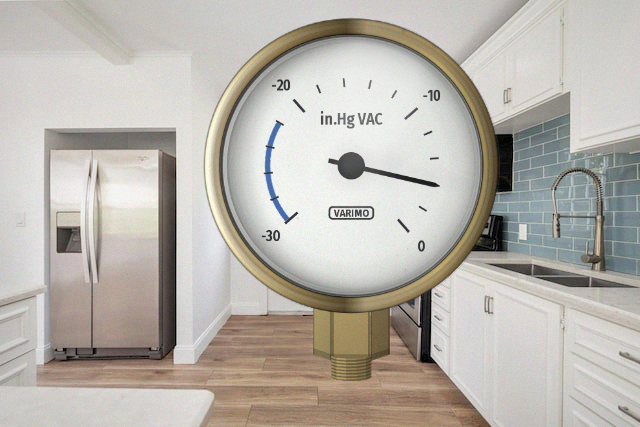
inHg -4
